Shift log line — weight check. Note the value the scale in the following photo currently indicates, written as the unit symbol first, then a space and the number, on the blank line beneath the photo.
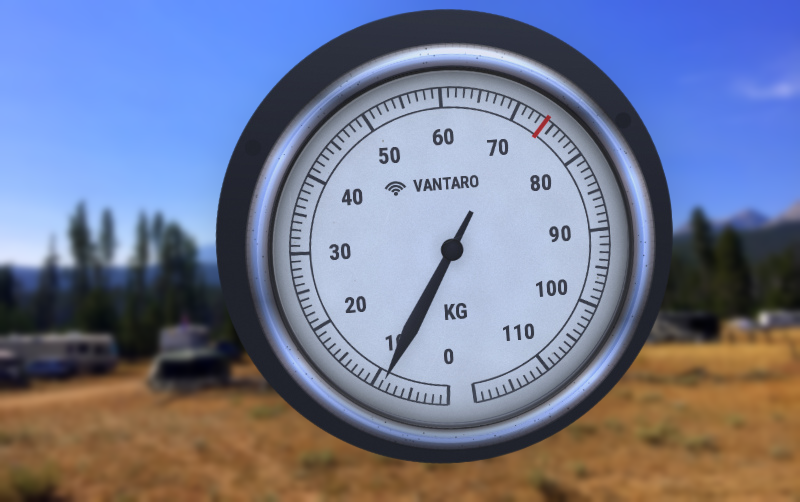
kg 9
